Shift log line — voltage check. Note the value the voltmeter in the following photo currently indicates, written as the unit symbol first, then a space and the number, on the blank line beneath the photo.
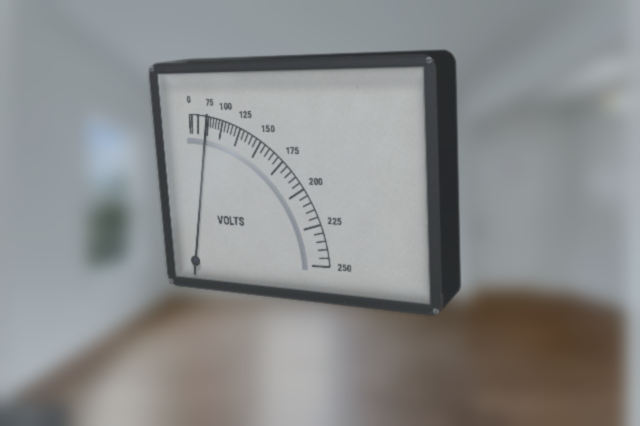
V 75
